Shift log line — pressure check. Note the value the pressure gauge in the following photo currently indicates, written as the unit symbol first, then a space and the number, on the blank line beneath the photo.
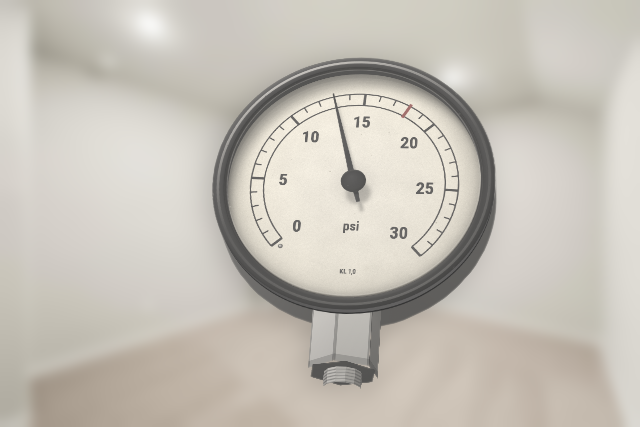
psi 13
